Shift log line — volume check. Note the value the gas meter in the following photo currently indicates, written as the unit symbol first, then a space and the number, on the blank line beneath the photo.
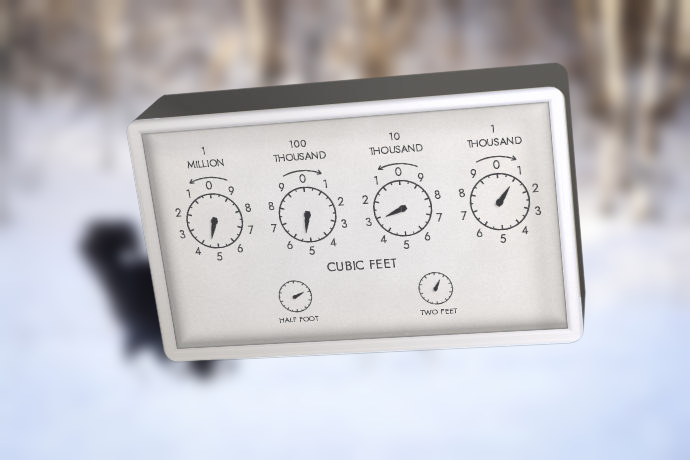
ft³ 453100
